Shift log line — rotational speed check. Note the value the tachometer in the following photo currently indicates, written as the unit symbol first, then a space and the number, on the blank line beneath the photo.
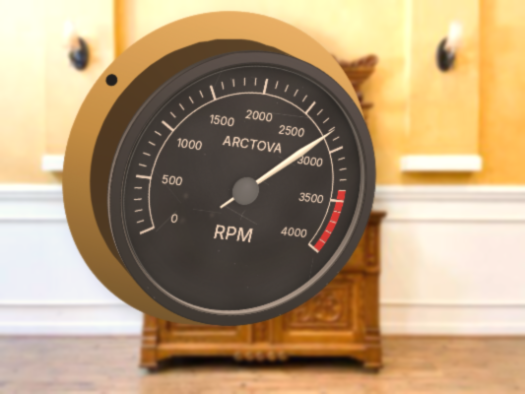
rpm 2800
